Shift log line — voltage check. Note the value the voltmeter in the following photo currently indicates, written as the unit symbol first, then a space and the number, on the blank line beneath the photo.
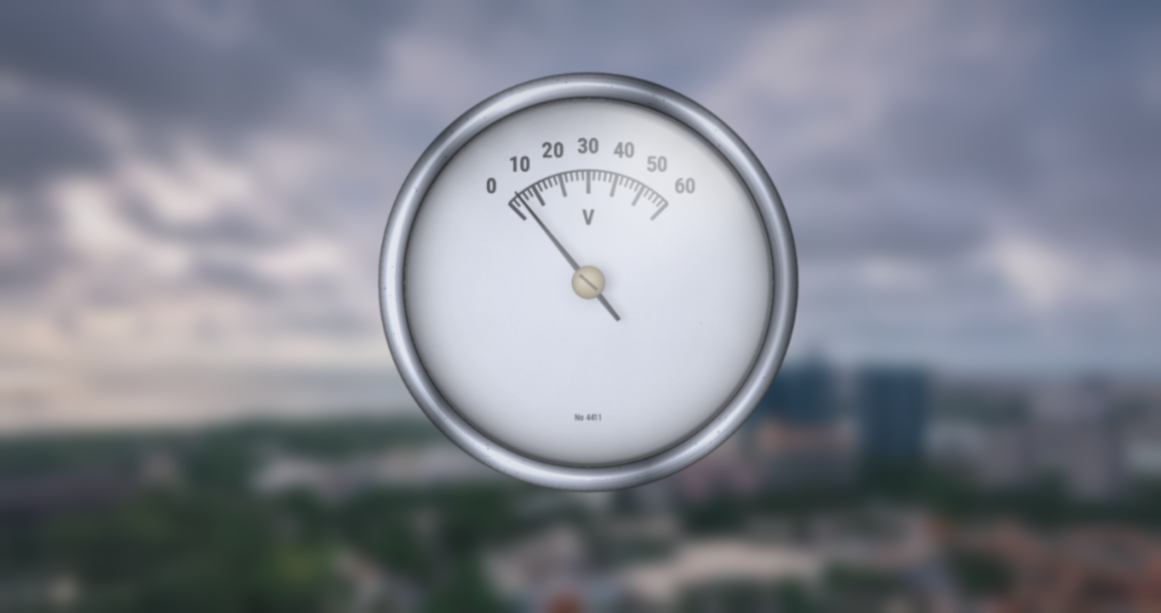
V 4
